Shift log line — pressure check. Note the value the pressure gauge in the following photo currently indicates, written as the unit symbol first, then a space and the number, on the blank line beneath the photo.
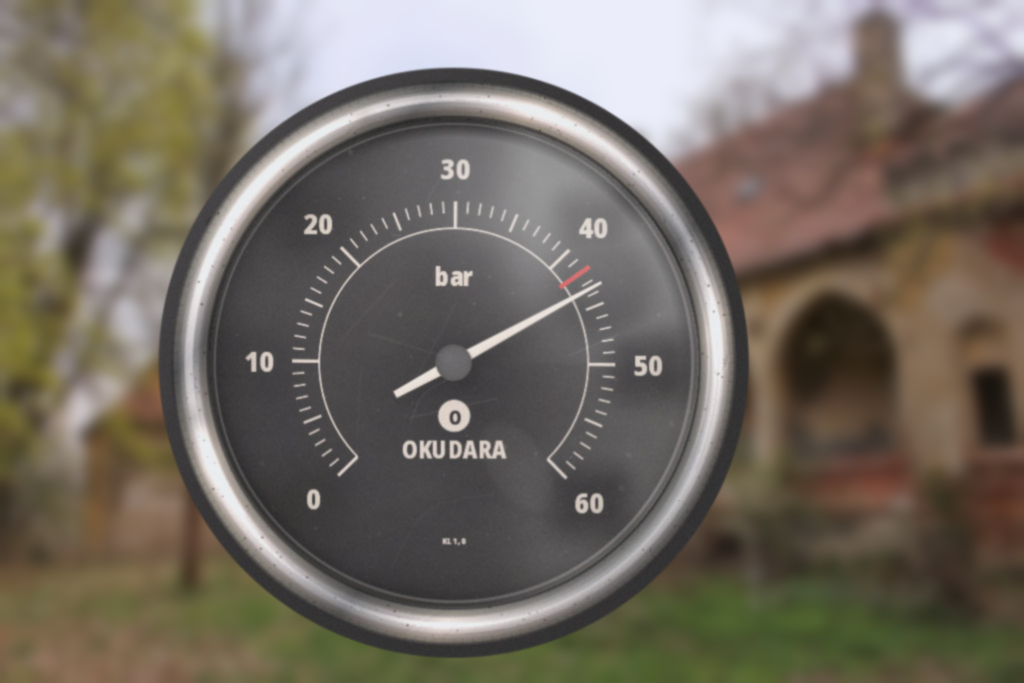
bar 43.5
